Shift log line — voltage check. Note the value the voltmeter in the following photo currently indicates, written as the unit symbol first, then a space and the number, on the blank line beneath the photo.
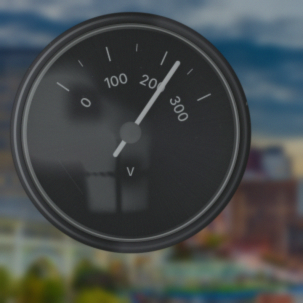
V 225
